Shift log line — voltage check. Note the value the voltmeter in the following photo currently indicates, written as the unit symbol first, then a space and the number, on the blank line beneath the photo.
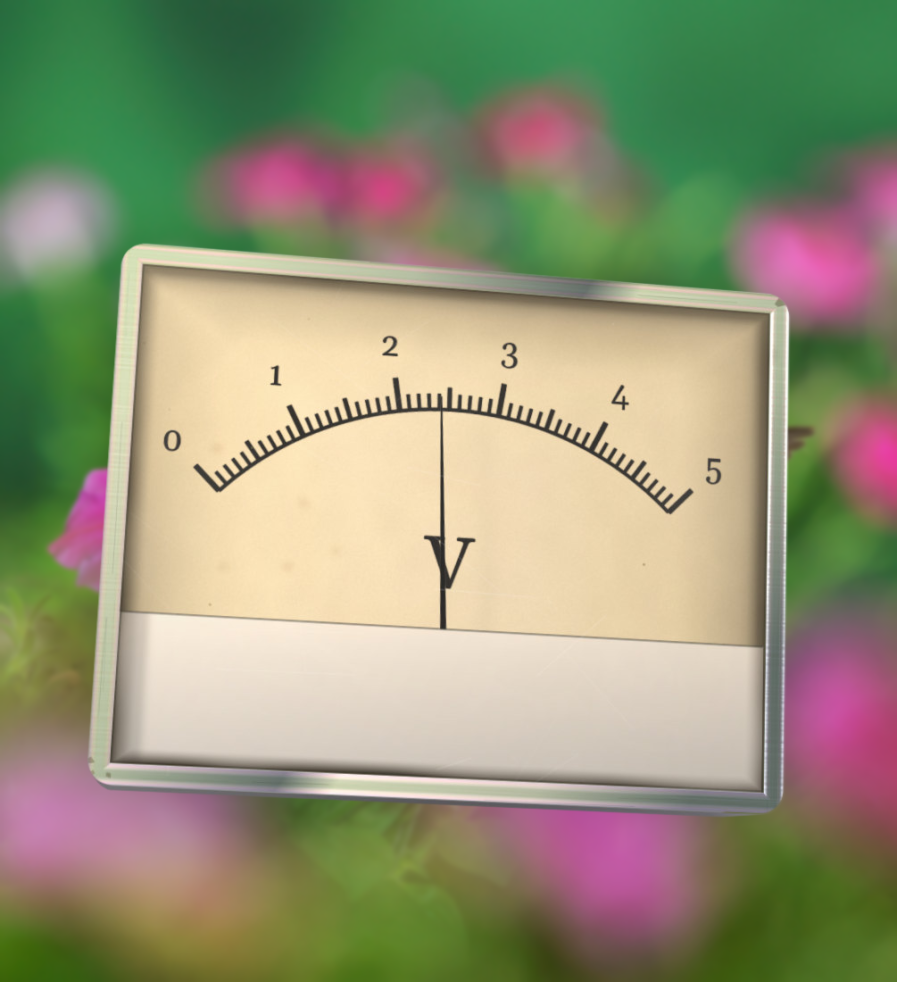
V 2.4
